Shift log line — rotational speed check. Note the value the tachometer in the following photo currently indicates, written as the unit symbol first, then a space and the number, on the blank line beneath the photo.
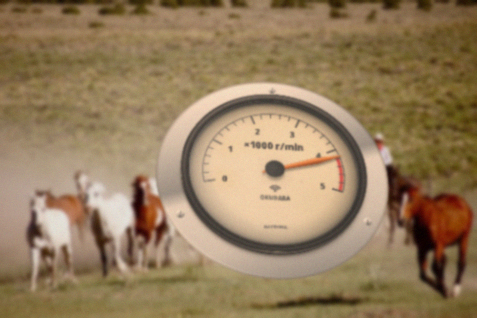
rpm 4200
